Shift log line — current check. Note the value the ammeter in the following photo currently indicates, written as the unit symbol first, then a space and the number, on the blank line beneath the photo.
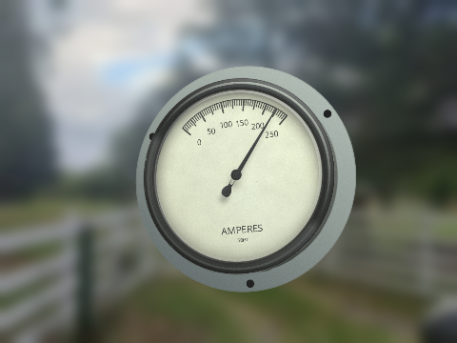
A 225
